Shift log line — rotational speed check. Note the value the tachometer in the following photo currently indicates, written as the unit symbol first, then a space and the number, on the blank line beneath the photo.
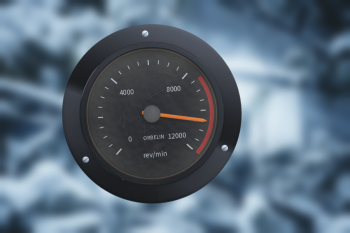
rpm 10500
